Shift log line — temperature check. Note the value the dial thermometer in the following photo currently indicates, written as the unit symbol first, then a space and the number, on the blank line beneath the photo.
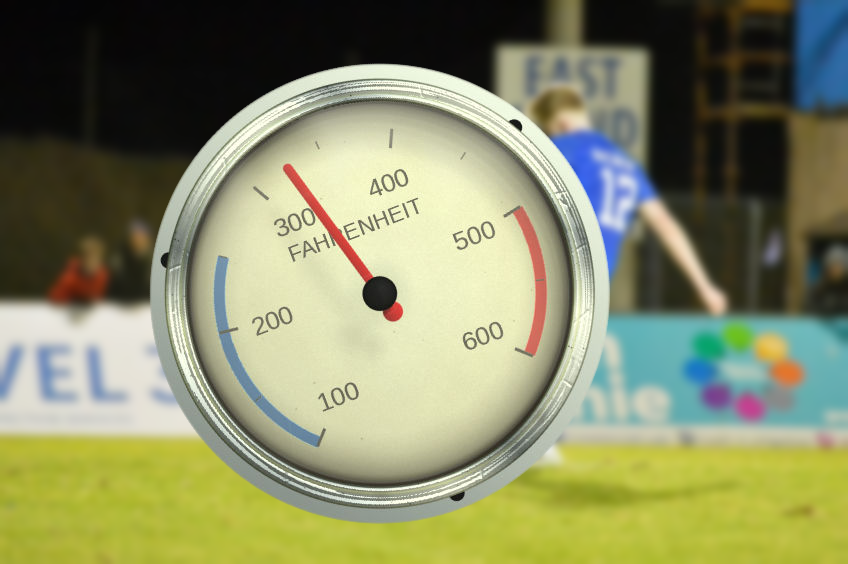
°F 325
